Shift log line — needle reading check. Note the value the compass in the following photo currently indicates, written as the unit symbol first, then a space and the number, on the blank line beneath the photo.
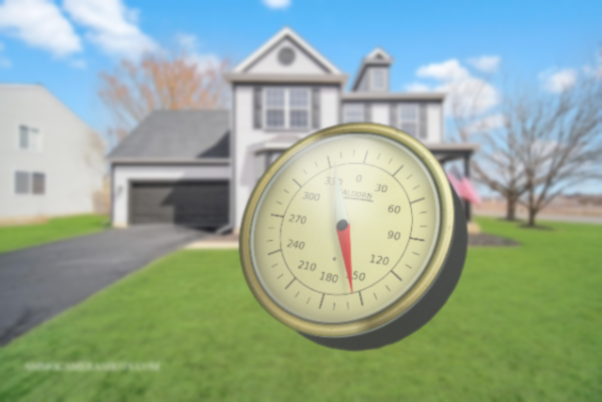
° 155
